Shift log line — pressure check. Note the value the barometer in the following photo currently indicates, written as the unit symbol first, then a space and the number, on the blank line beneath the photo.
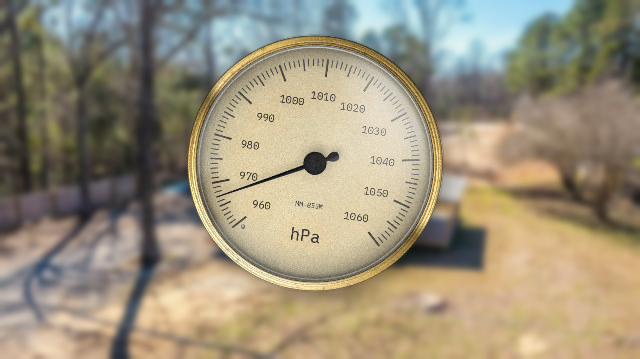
hPa 967
